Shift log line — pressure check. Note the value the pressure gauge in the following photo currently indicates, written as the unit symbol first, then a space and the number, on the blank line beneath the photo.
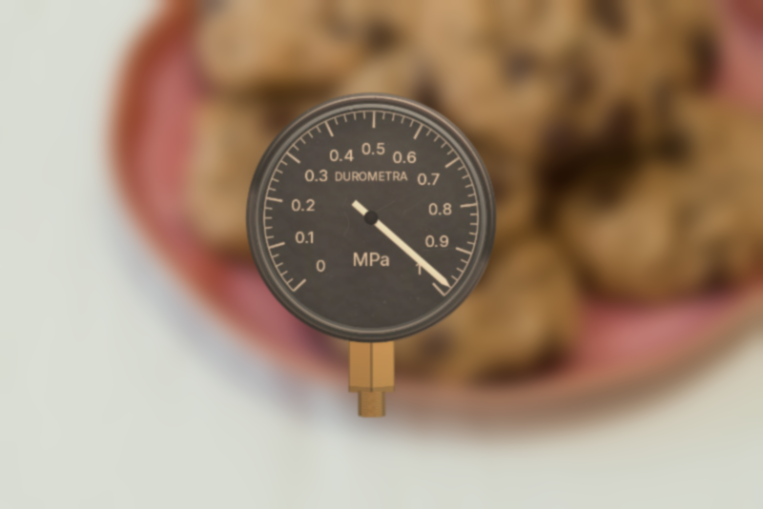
MPa 0.98
